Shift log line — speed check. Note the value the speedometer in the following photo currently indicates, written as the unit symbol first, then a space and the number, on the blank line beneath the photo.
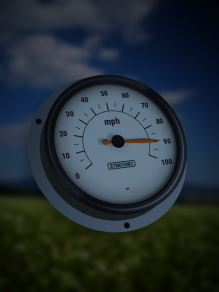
mph 90
